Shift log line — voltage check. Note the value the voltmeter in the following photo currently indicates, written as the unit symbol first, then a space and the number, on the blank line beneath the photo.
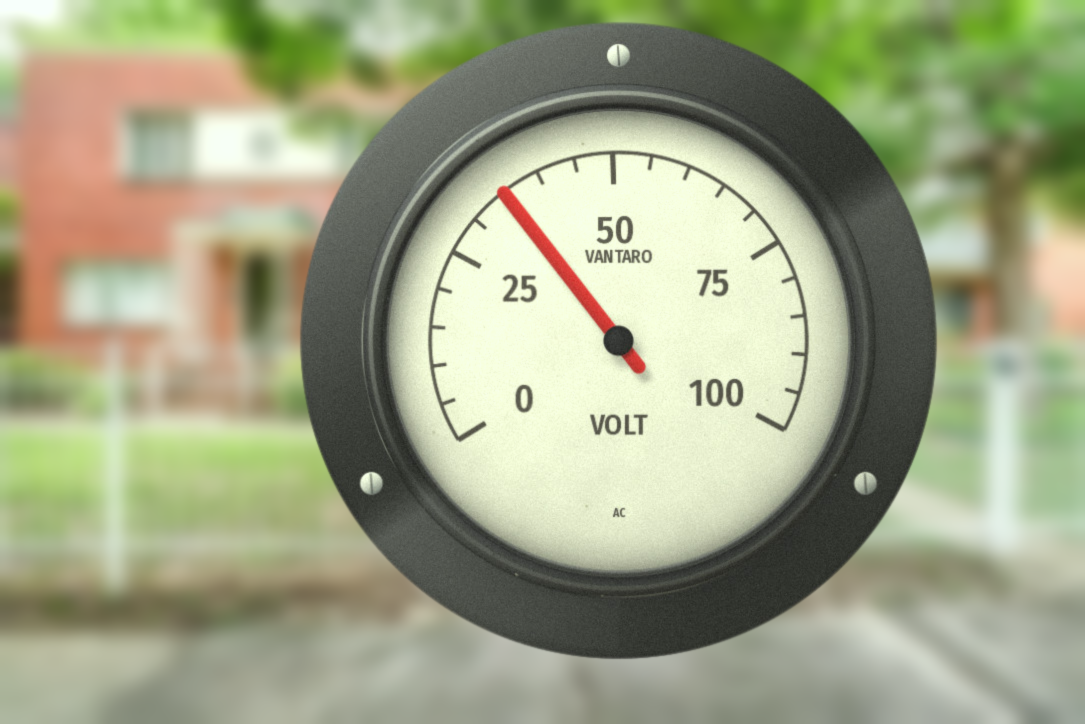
V 35
